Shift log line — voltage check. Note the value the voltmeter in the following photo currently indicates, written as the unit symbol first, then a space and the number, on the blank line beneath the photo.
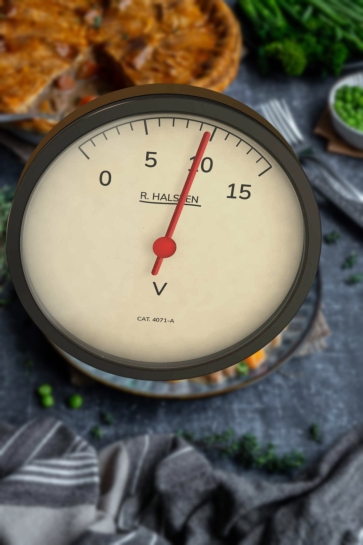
V 9.5
